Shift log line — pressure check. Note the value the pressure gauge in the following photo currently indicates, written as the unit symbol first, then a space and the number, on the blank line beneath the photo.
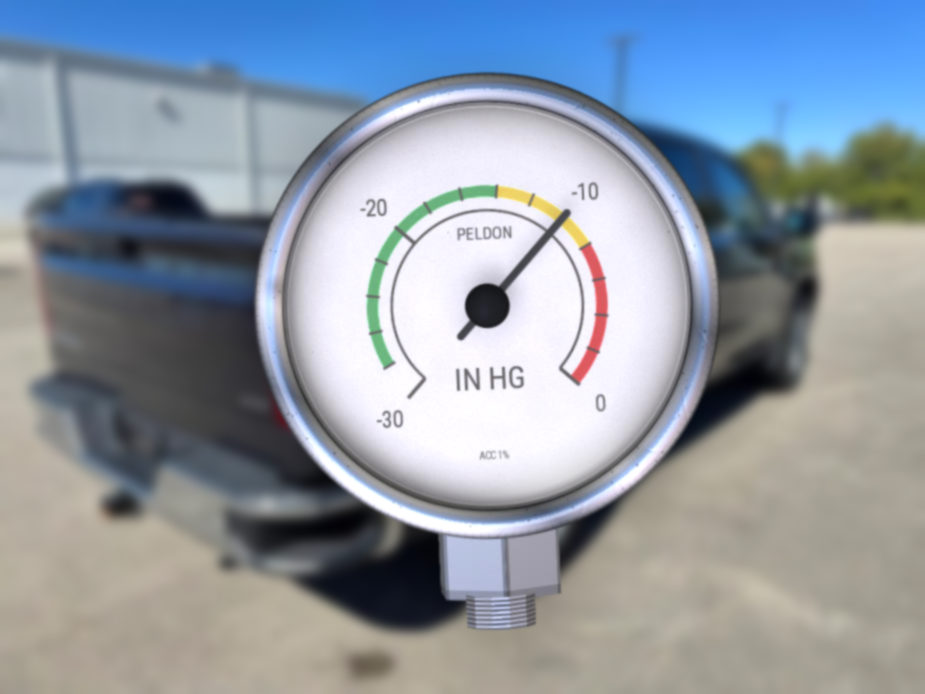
inHg -10
